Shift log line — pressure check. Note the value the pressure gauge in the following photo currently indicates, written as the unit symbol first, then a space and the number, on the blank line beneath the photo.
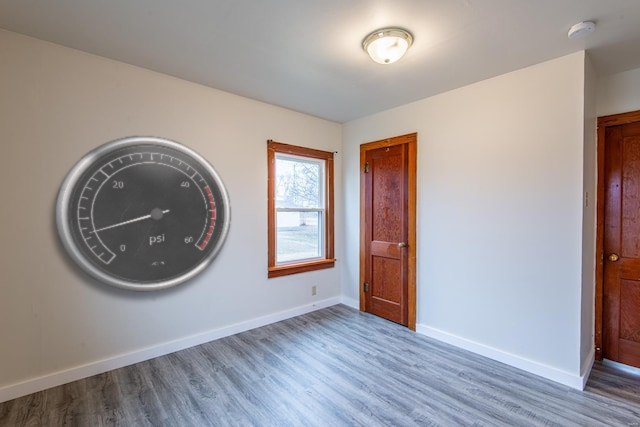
psi 7
